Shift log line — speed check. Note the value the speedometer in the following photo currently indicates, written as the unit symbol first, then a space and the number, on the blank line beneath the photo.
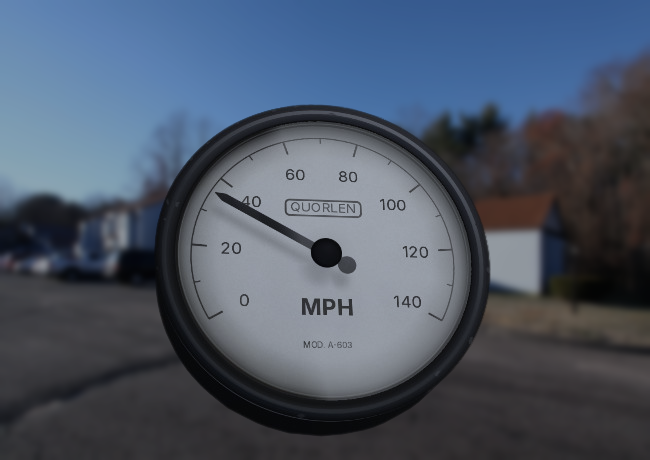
mph 35
